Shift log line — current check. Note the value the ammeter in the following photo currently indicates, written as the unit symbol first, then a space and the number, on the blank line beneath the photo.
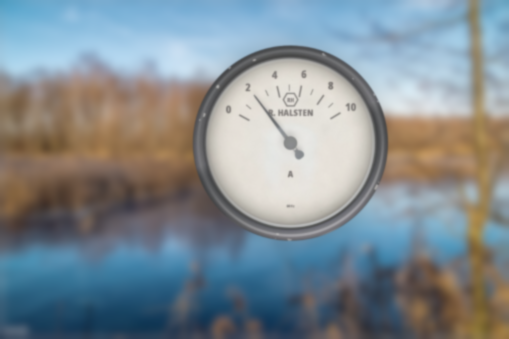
A 2
